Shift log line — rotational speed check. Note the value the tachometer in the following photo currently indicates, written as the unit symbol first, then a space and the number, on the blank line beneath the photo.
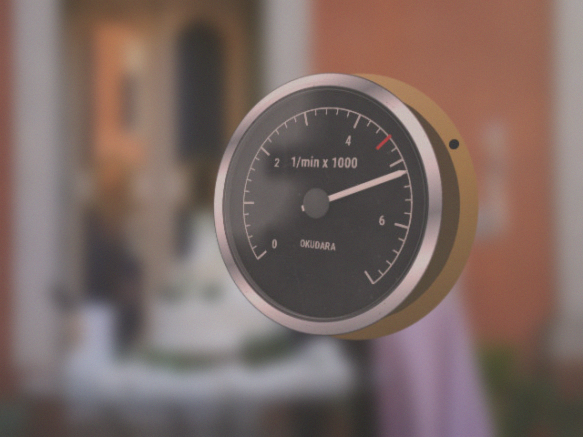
rpm 5200
